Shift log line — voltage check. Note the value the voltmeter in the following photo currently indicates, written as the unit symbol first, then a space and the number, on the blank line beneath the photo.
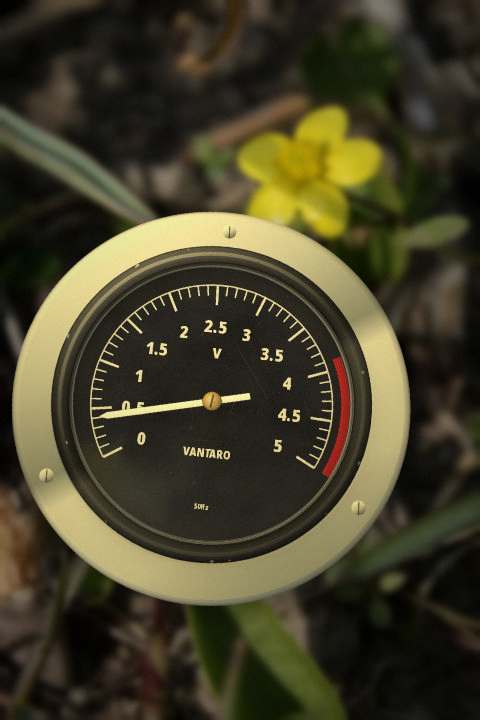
V 0.4
